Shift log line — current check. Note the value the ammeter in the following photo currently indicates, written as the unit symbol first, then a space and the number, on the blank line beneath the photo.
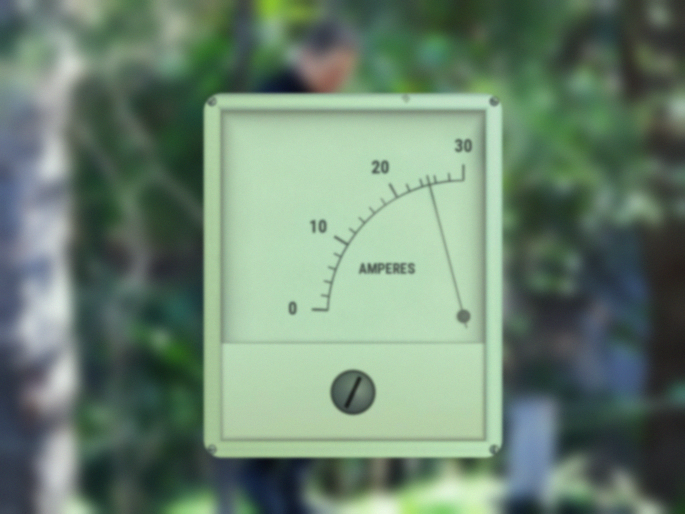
A 25
